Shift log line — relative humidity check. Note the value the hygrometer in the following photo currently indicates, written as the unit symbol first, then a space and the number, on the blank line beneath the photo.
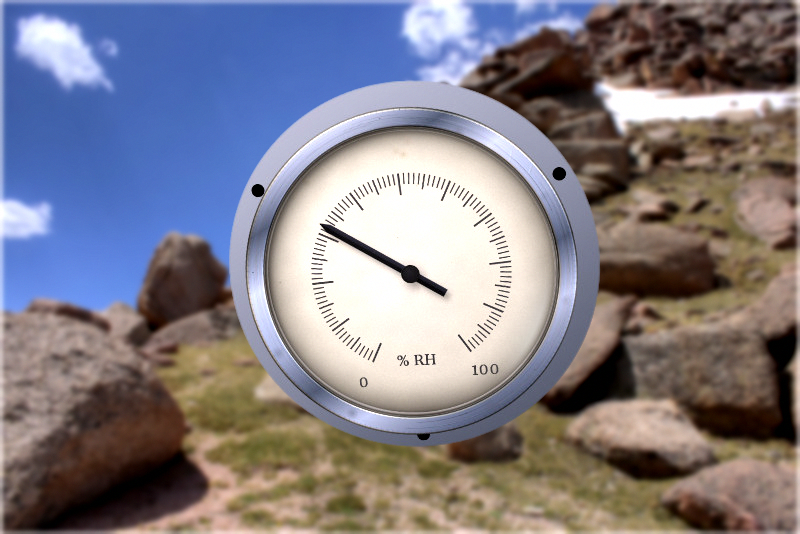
% 32
